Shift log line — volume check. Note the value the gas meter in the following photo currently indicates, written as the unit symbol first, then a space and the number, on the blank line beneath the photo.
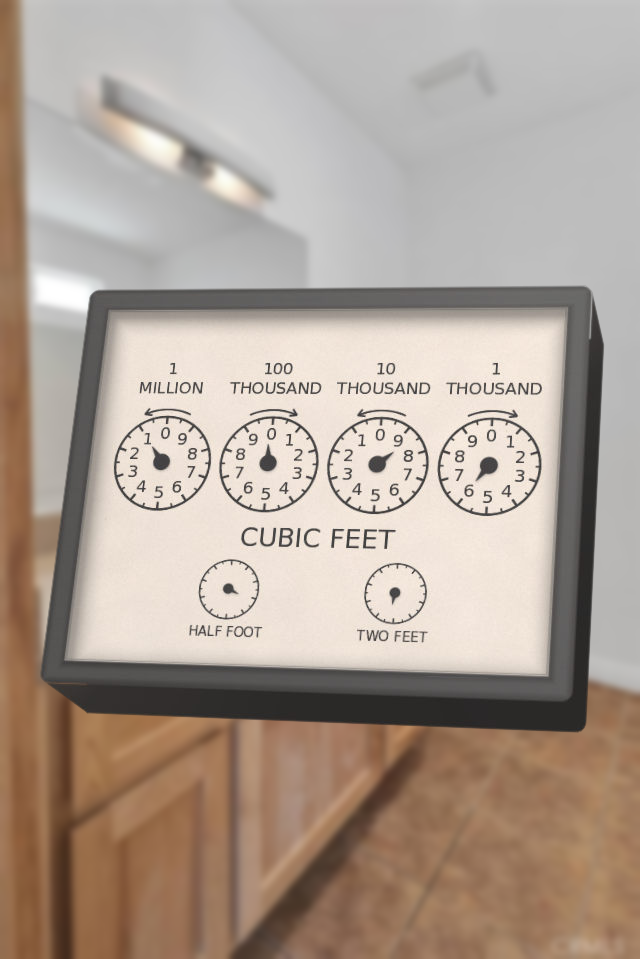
ft³ 98600
